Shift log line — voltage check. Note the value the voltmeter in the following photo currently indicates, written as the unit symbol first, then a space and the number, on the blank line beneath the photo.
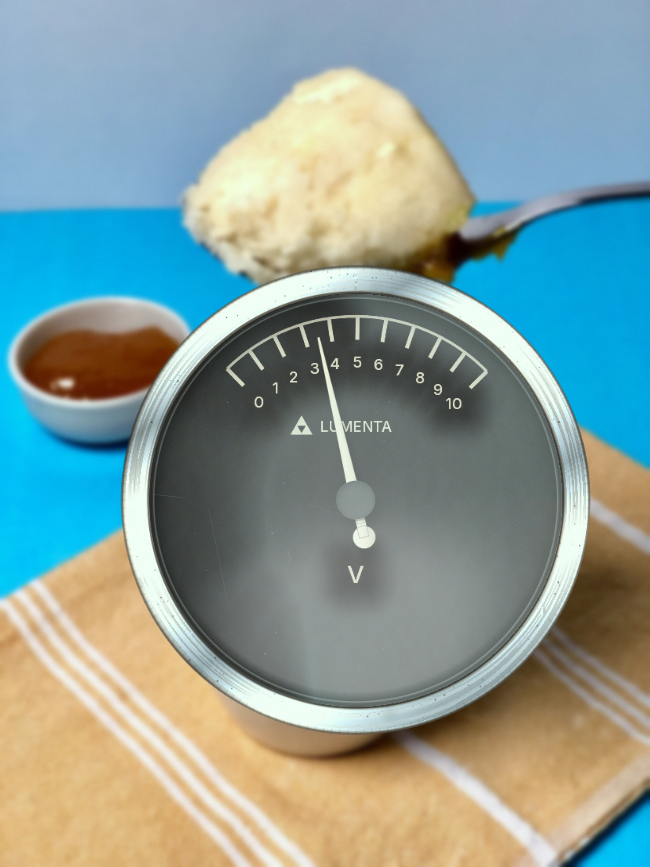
V 3.5
